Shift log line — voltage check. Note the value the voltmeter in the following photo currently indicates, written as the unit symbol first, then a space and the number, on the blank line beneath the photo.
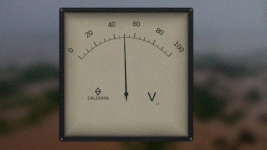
V 50
